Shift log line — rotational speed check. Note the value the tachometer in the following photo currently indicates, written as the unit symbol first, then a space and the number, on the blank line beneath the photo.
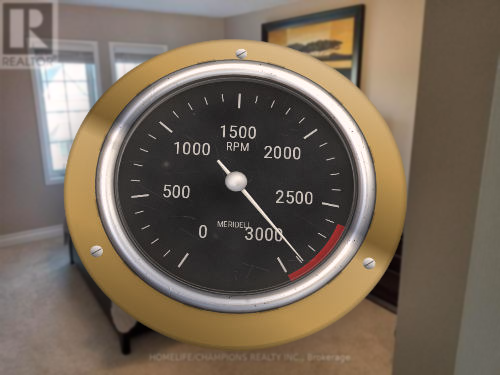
rpm 2900
